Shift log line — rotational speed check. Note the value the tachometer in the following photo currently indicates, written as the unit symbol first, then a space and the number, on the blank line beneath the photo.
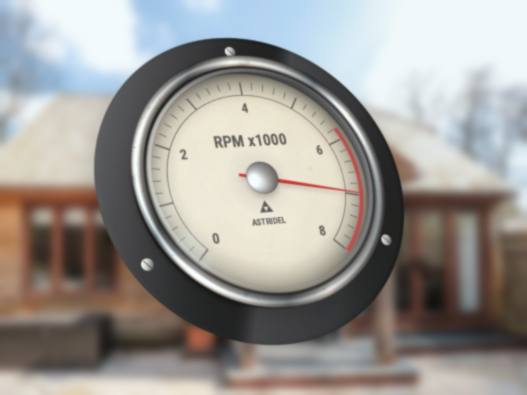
rpm 7000
